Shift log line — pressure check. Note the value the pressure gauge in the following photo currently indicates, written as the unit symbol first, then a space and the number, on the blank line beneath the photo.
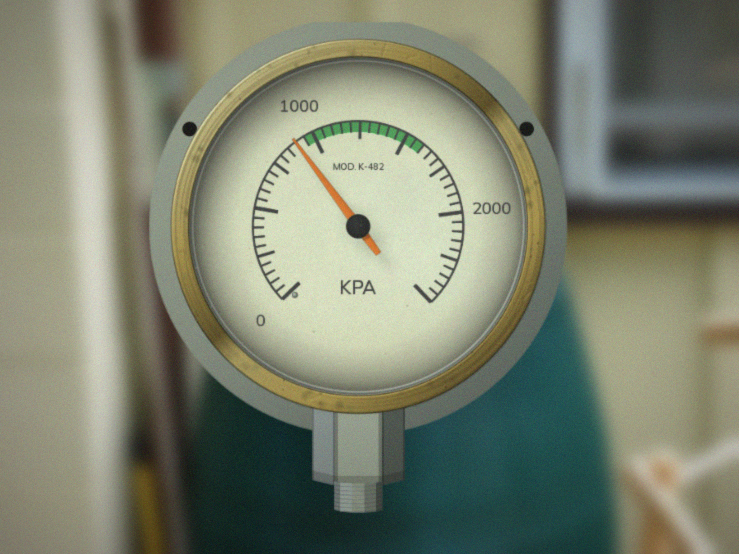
kPa 900
